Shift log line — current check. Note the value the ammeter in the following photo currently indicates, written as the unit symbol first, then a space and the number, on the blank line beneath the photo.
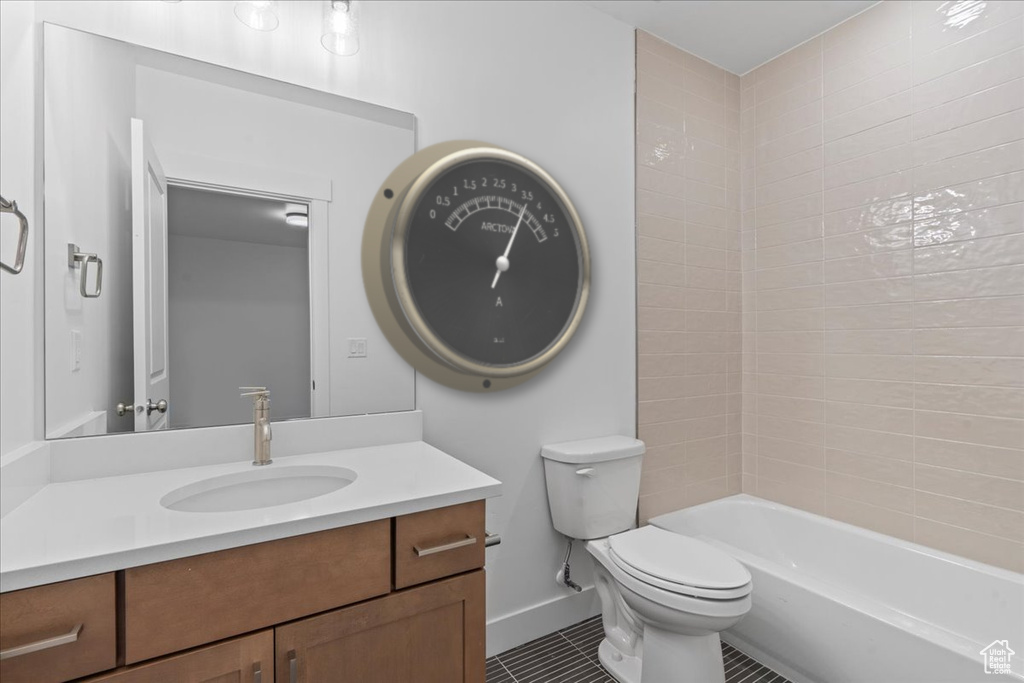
A 3.5
